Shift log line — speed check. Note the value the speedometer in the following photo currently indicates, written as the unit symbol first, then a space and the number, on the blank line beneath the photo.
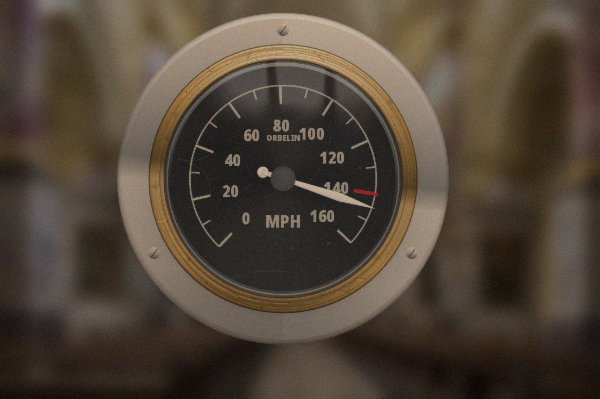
mph 145
